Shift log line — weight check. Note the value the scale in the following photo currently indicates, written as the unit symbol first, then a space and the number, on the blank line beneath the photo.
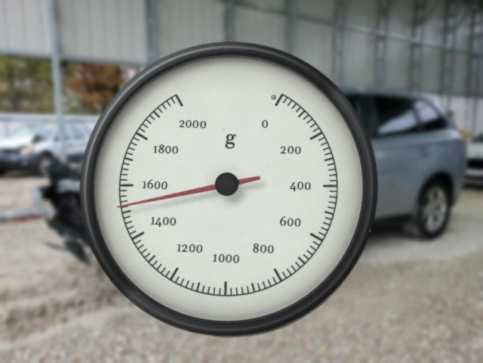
g 1520
